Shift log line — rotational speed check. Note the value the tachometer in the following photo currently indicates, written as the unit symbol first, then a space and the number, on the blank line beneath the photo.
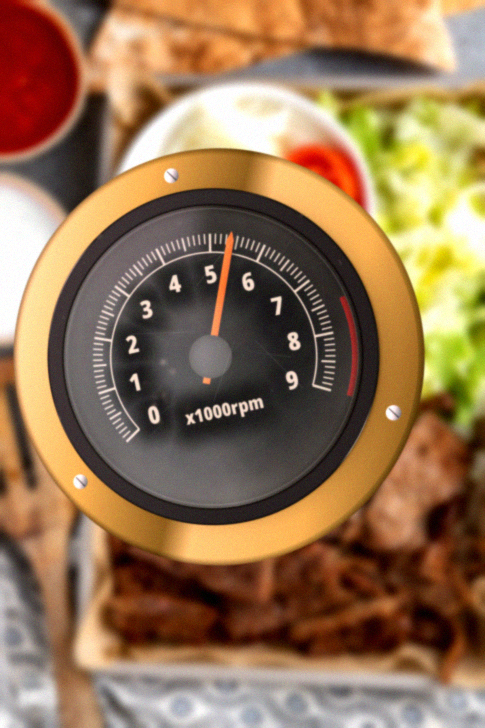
rpm 5400
